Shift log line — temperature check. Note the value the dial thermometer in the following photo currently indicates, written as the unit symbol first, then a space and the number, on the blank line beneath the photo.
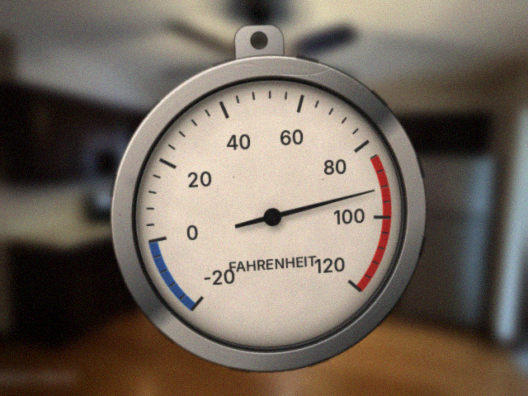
°F 92
